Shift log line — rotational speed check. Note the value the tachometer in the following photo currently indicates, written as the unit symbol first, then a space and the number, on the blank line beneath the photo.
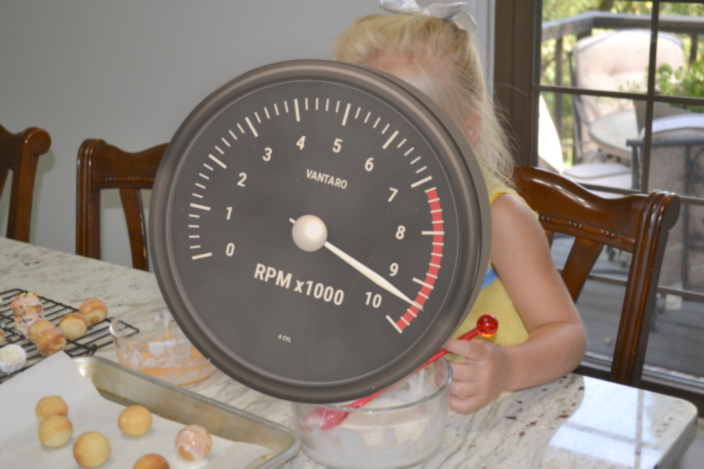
rpm 9400
